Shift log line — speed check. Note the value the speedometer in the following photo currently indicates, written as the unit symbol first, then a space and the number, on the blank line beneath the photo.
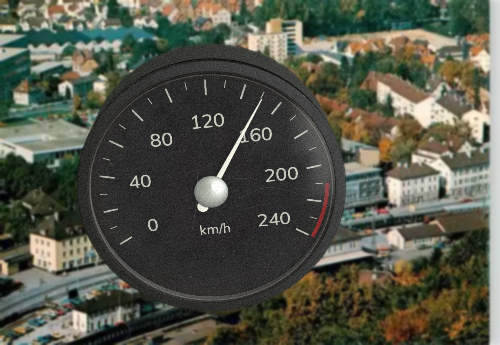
km/h 150
